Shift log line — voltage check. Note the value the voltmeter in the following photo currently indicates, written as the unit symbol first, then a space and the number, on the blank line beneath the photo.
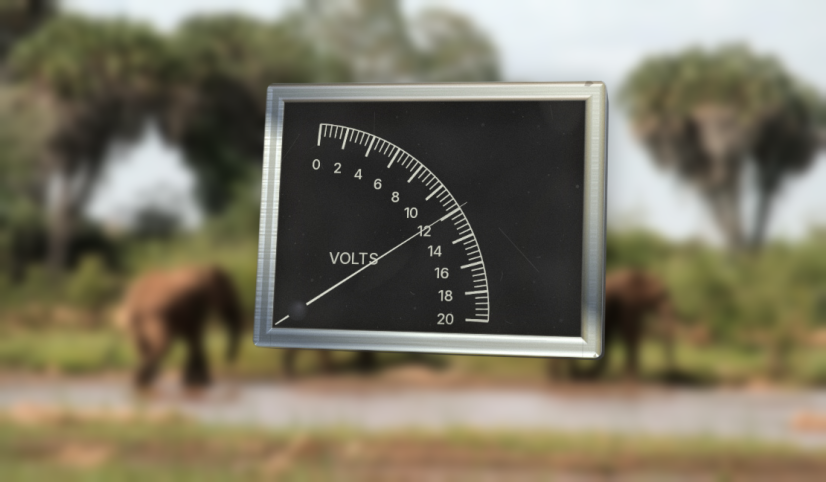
V 12
